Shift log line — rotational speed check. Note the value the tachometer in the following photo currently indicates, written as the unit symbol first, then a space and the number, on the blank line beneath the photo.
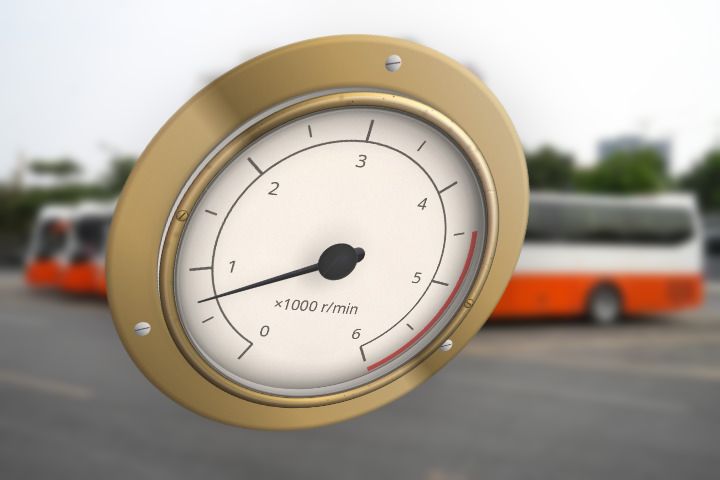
rpm 750
